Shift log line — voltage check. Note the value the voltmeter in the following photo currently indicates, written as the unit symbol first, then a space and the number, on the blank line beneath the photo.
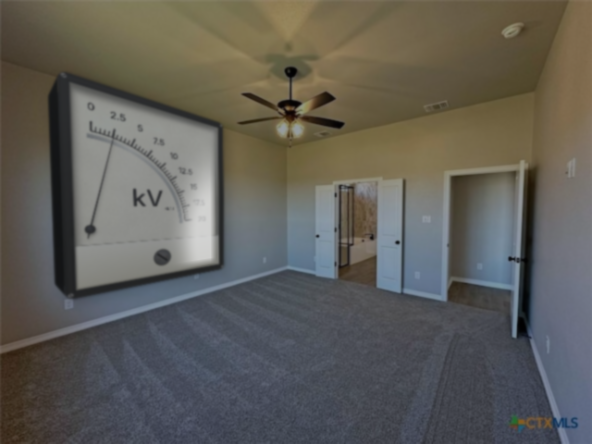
kV 2.5
